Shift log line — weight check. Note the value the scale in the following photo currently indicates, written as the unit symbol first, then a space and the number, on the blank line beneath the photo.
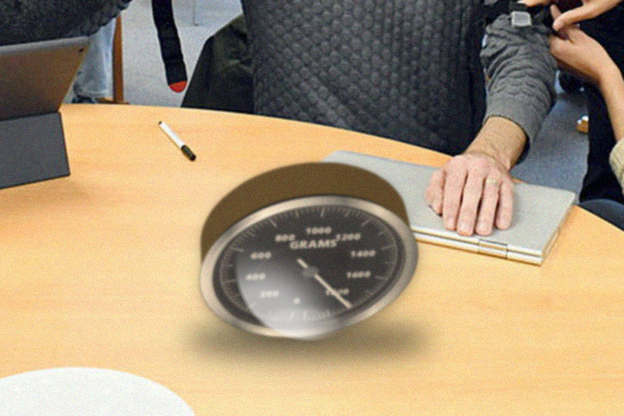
g 1800
